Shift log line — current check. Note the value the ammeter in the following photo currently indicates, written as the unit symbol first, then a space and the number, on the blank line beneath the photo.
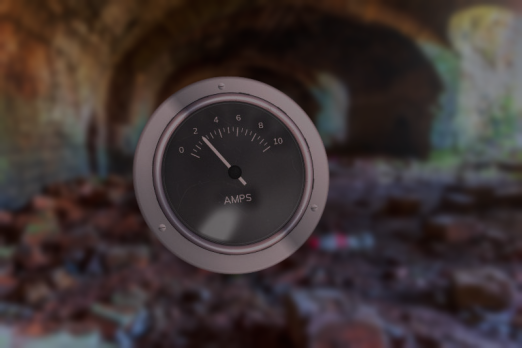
A 2
